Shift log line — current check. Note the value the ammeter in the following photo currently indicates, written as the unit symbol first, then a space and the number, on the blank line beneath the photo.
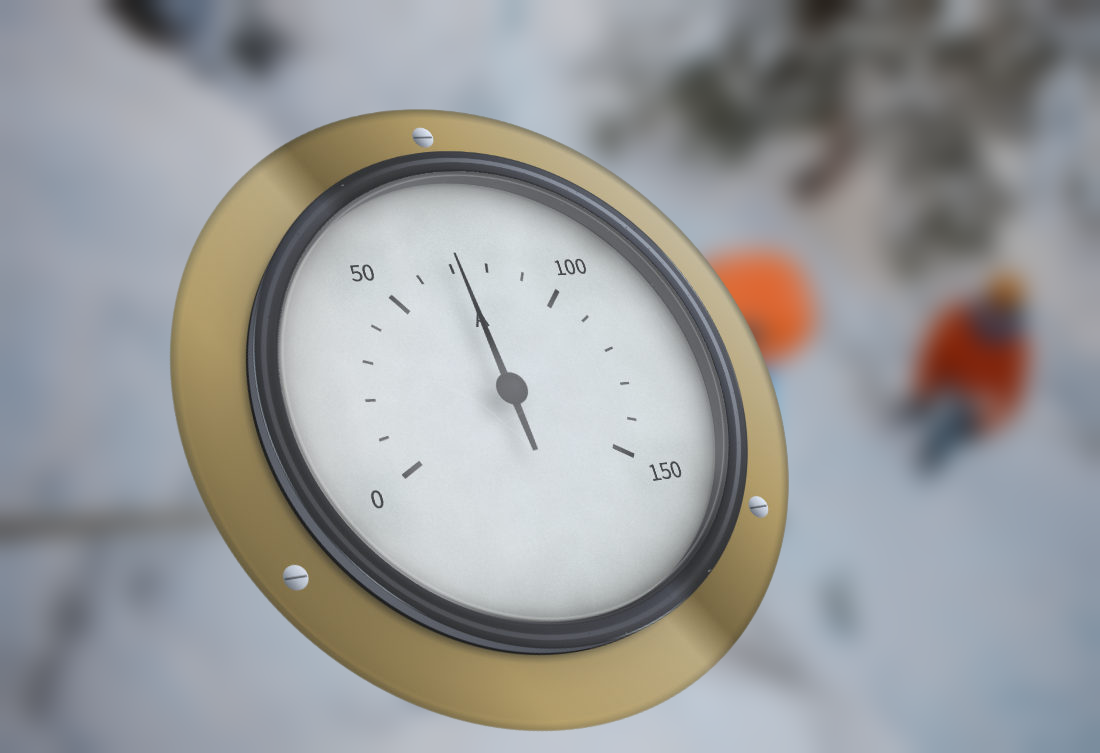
A 70
